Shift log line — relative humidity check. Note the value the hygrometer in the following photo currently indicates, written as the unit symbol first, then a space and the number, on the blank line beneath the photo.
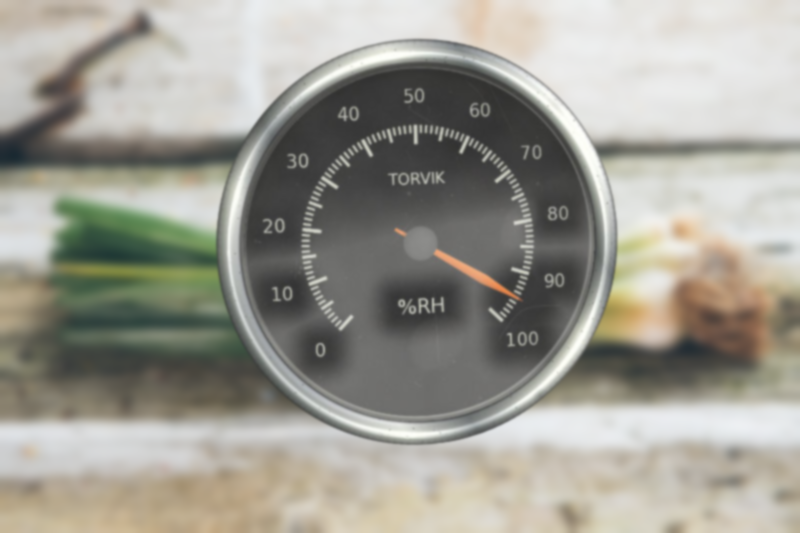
% 95
